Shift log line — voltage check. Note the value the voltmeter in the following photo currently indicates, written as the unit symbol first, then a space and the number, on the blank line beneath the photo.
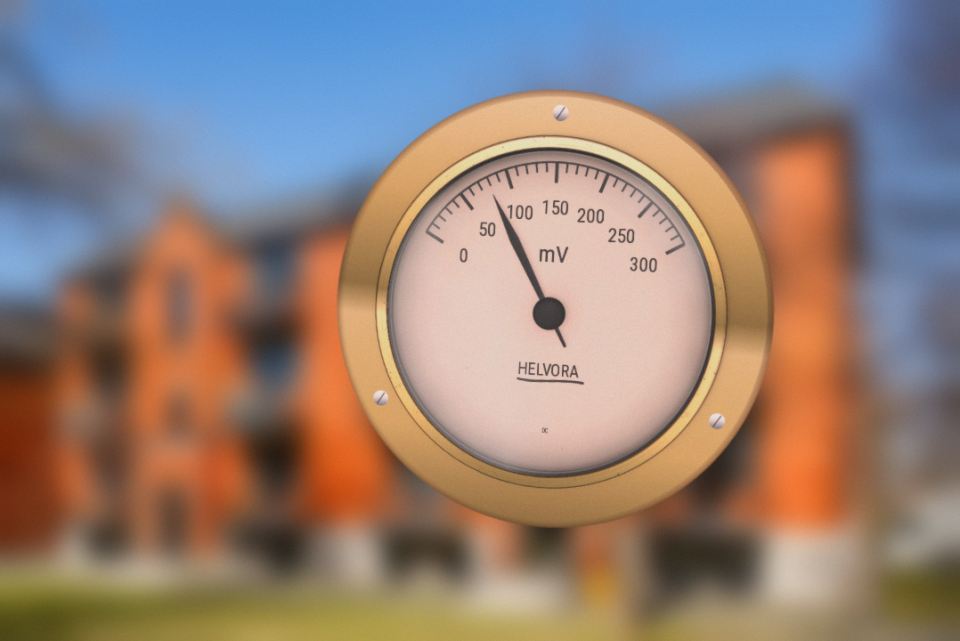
mV 80
